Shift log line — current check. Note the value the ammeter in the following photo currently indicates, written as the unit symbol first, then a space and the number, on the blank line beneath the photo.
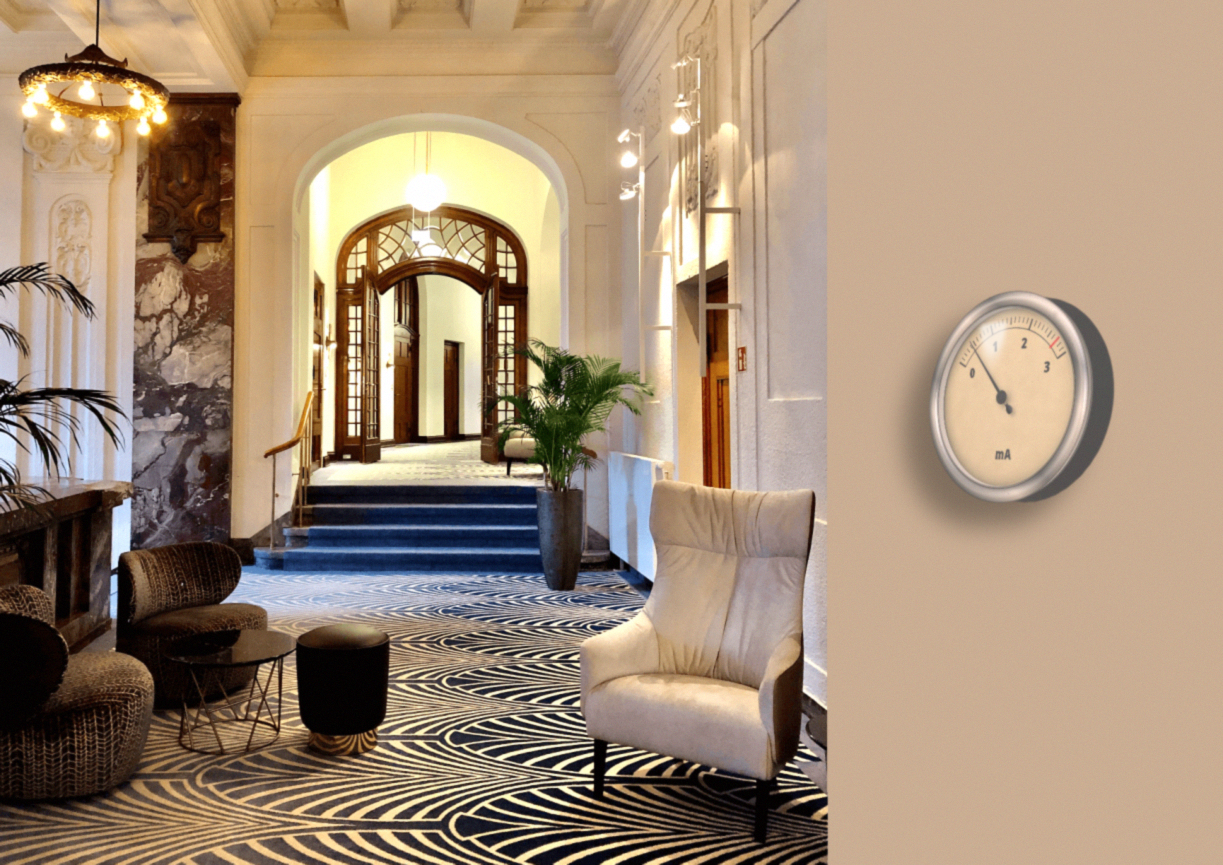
mA 0.5
